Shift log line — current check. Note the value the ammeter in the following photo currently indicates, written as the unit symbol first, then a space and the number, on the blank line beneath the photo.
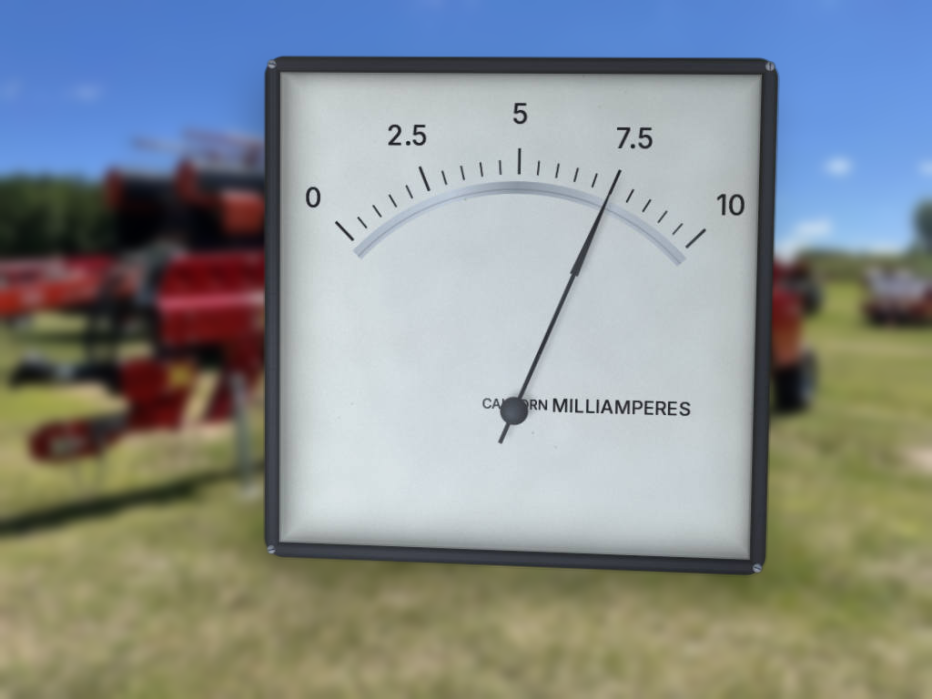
mA 7.5
